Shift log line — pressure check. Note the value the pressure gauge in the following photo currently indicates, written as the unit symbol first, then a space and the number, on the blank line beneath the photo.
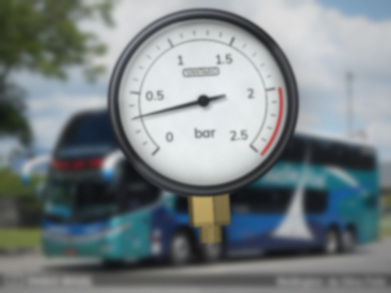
bar 0.3
